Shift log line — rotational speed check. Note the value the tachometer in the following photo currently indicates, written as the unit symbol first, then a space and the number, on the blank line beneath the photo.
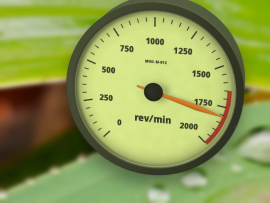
rpm 1800
